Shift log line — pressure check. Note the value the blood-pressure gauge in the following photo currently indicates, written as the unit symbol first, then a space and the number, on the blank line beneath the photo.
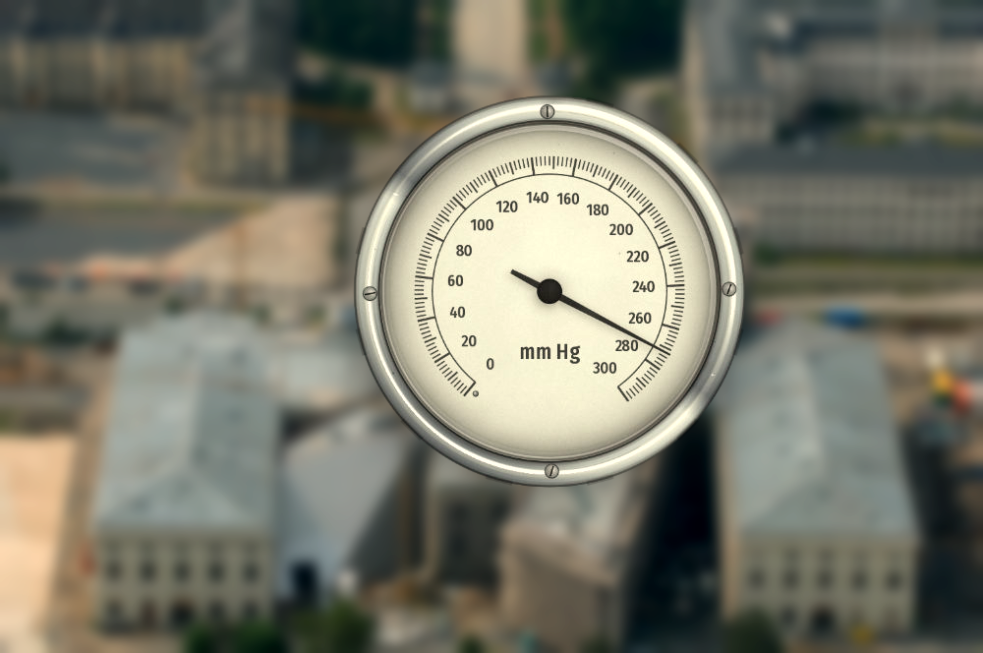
mmHg 272
